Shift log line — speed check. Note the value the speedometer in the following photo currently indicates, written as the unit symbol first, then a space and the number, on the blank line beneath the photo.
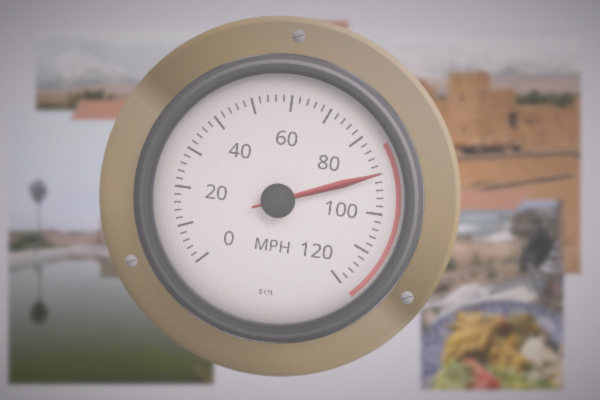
mph 90
